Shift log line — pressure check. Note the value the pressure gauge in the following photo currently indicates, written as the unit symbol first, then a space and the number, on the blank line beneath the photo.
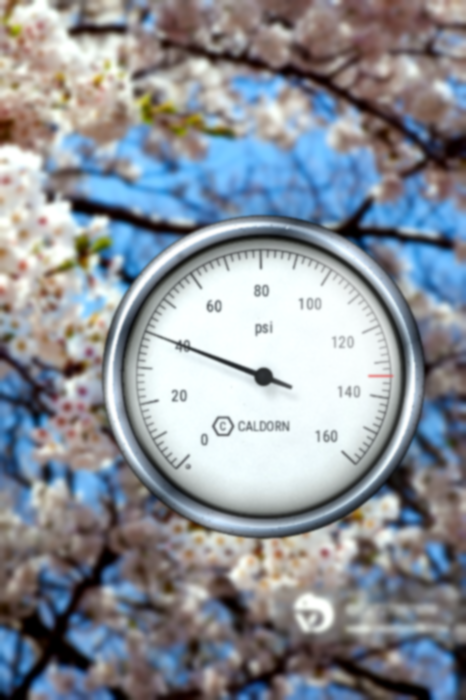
psi 40
